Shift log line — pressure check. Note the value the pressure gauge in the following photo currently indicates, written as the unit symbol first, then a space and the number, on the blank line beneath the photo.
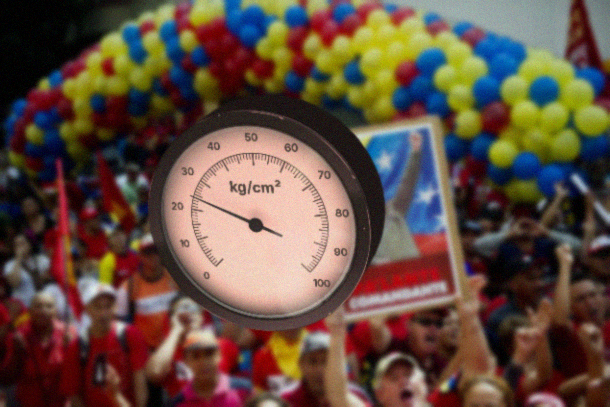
kg/cm² 25
